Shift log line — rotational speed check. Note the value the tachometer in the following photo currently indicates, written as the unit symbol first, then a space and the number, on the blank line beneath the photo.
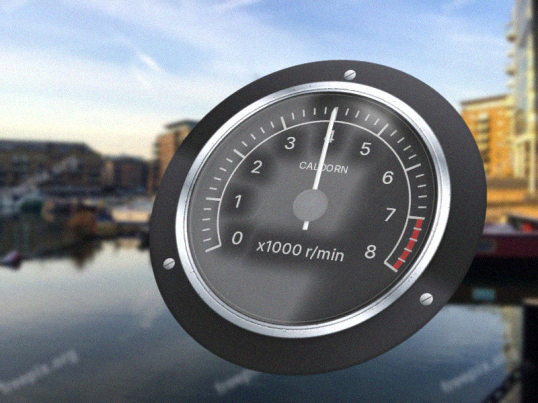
rpm 4000
